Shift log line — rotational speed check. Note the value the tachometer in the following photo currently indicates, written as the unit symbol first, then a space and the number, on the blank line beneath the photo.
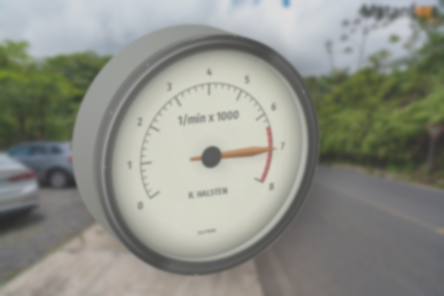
rpm 7000
